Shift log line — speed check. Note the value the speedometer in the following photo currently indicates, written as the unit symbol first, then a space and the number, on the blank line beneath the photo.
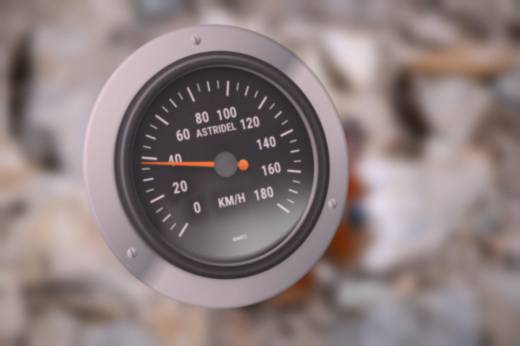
km/h 37.5
